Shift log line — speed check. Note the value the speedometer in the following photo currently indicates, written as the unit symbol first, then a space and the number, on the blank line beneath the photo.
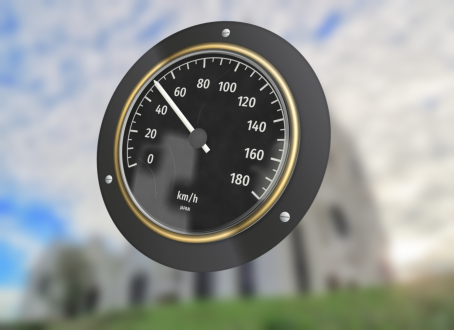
km/h 50
